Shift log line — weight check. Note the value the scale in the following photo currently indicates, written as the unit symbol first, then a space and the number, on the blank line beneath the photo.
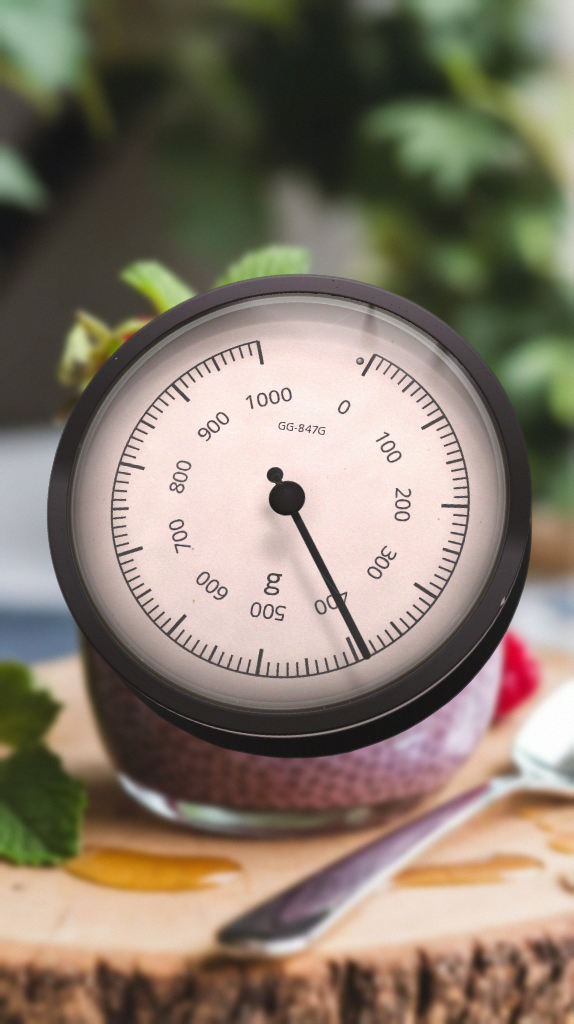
g 390
